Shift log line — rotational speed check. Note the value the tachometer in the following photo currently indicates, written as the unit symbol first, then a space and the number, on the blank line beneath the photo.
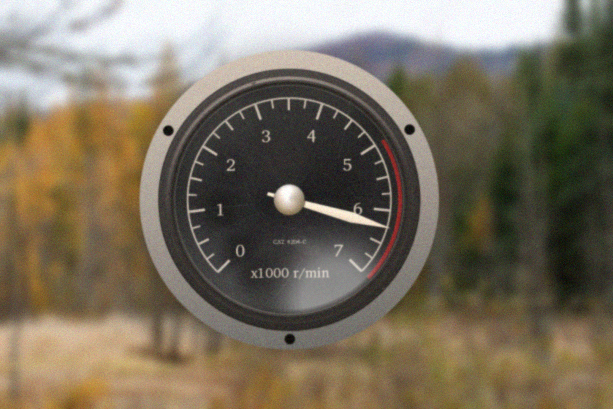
rpm 6250
